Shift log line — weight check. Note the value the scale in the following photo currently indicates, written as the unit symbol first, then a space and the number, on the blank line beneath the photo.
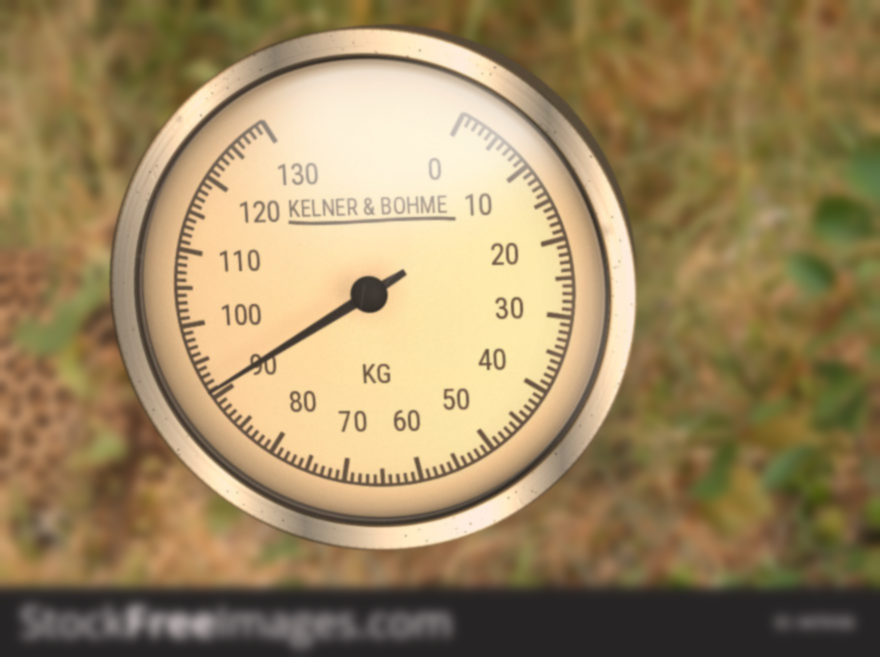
kg 91
